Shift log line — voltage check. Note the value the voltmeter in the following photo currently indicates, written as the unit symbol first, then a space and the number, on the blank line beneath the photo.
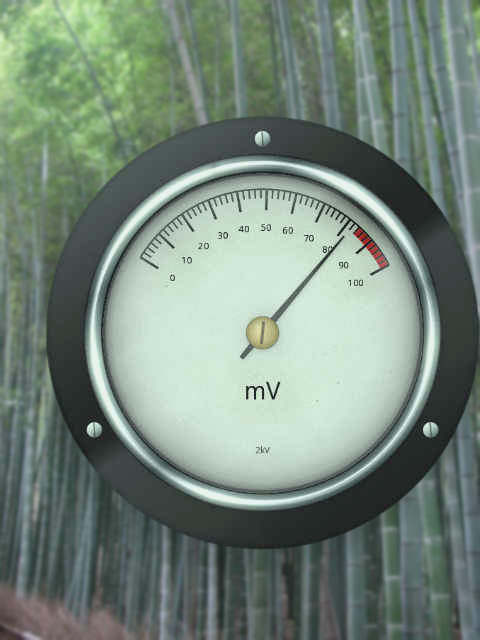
mV 82
